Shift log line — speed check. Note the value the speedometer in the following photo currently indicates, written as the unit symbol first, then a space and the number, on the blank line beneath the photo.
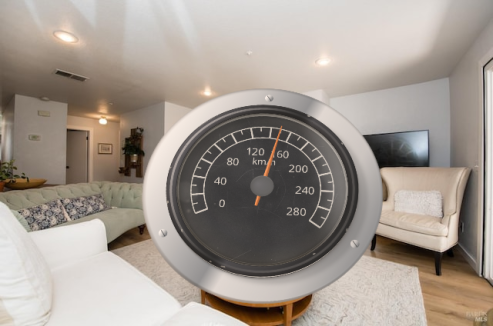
km/h 150
